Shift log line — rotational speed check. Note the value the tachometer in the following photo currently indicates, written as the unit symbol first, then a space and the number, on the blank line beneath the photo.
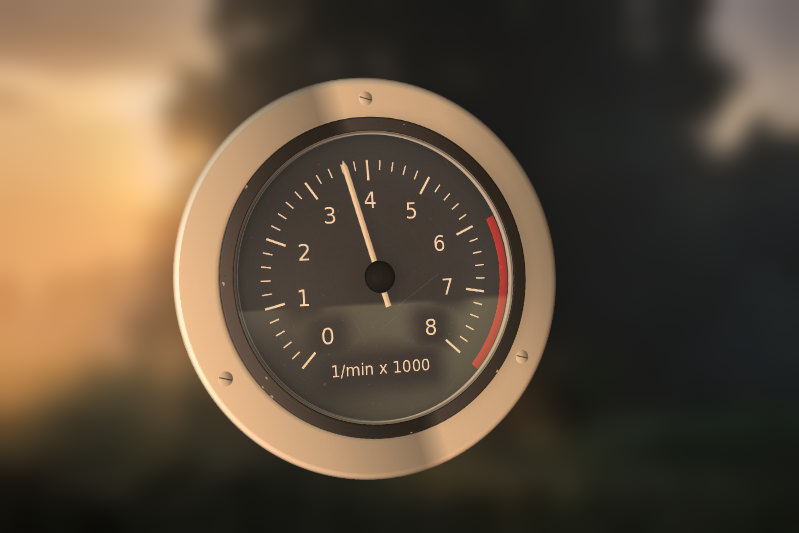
rpm 3600
